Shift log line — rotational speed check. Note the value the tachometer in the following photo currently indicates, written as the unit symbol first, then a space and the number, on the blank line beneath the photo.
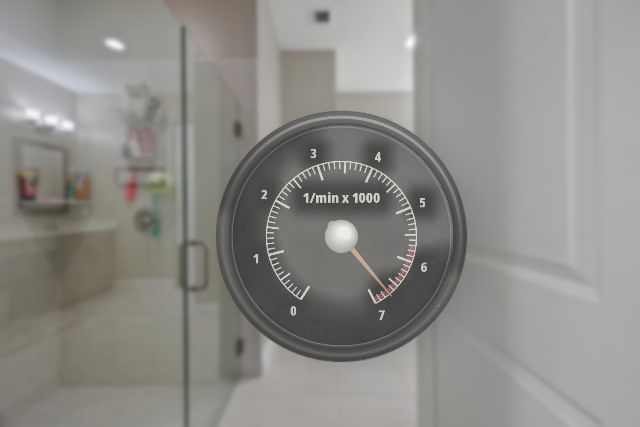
rpm 6700
